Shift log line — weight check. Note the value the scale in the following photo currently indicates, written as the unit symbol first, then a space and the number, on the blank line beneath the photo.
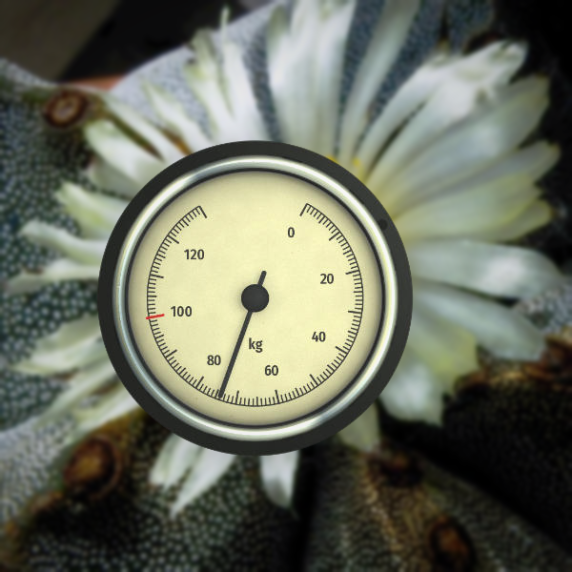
kg 74
